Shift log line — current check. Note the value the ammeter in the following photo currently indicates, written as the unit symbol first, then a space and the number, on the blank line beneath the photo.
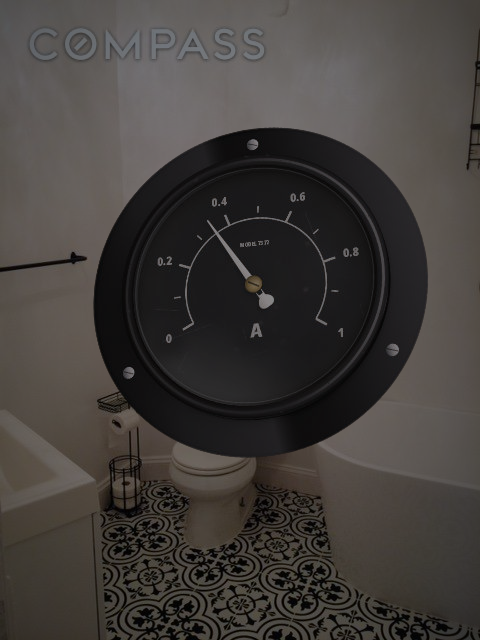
A 0.35
